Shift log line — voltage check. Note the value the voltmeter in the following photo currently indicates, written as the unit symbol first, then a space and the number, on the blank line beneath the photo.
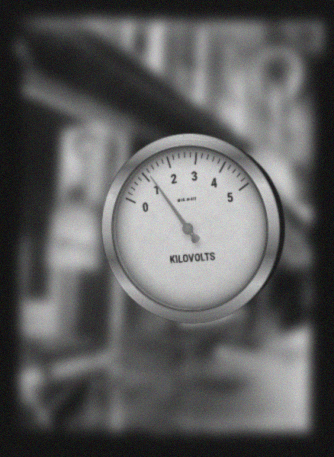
kV 1.2
